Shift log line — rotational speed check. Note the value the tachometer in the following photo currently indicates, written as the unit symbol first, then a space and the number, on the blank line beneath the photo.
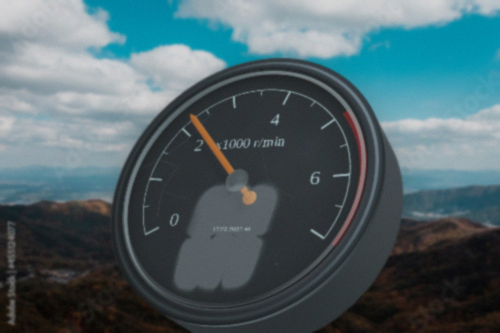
rpm 2250
